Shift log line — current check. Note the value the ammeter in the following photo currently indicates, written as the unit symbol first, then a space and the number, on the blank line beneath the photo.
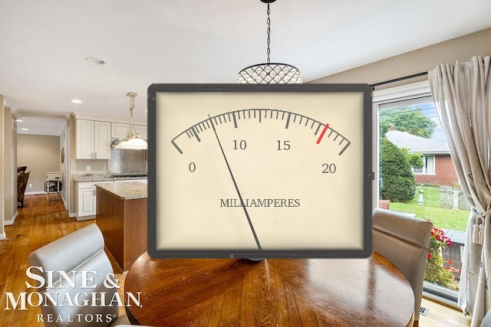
mA 7.5
